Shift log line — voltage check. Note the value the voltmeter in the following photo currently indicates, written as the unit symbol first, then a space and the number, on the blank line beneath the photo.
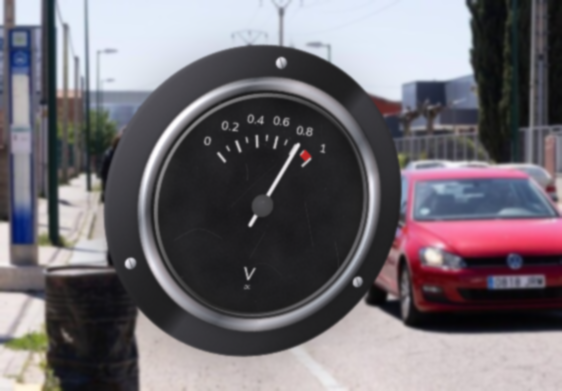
V 0.8
